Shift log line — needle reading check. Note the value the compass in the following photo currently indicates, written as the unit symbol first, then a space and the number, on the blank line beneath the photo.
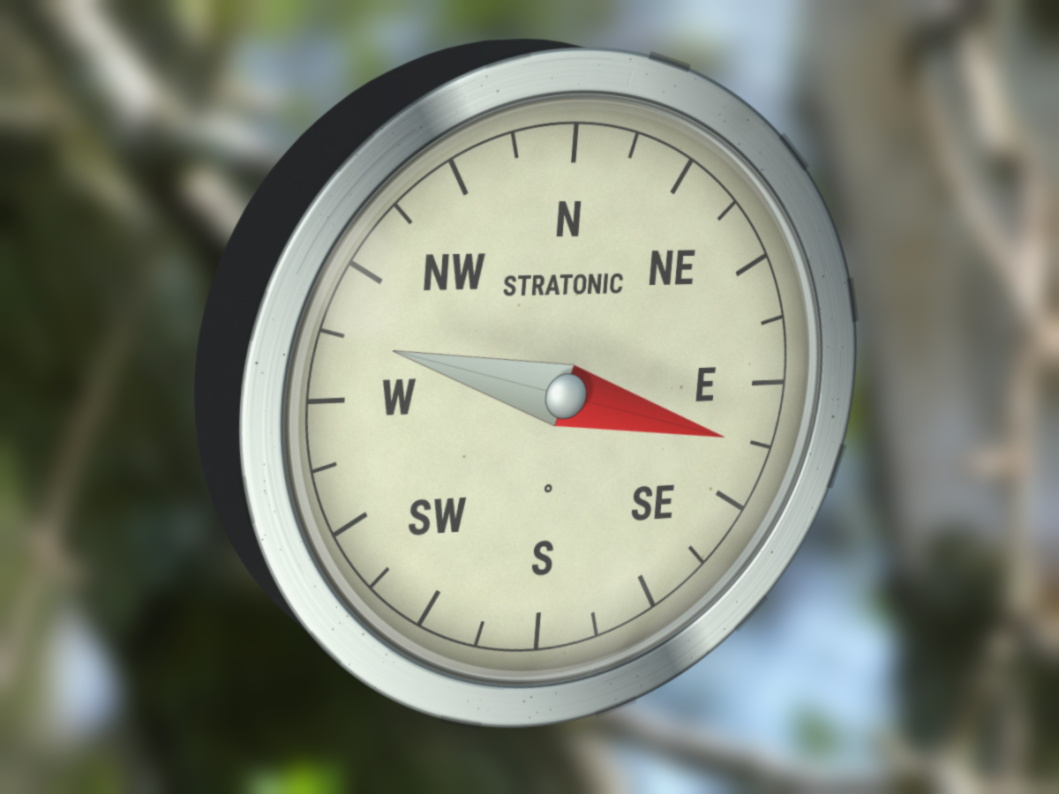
° 105
